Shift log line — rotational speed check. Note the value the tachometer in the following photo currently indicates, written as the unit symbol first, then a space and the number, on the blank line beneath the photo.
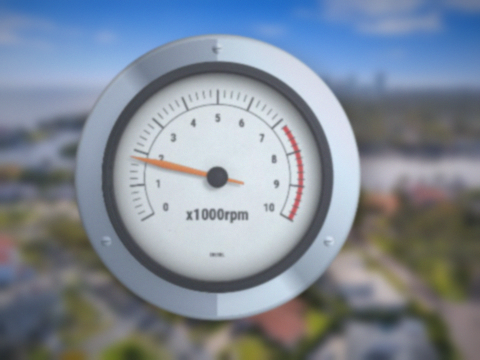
rpm 1800
